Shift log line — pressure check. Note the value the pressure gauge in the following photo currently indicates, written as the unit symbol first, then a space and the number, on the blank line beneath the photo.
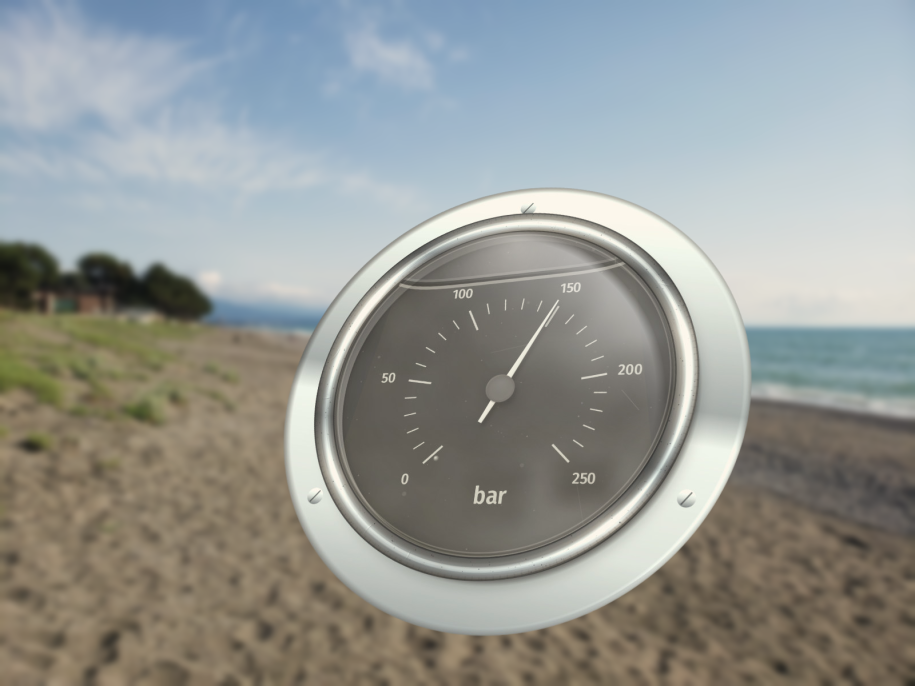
bar 150
